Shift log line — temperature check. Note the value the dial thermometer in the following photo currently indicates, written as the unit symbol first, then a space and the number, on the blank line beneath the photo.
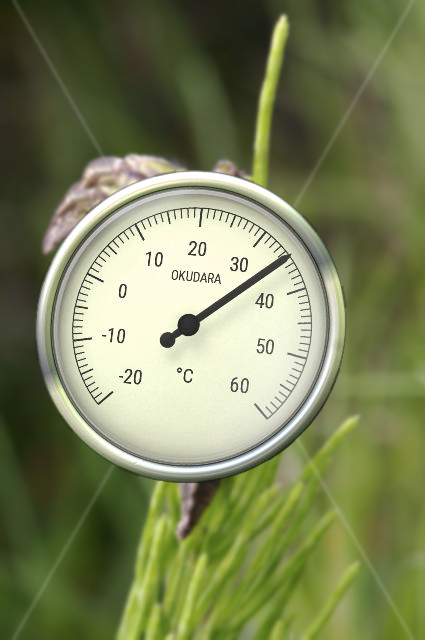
°C 35
